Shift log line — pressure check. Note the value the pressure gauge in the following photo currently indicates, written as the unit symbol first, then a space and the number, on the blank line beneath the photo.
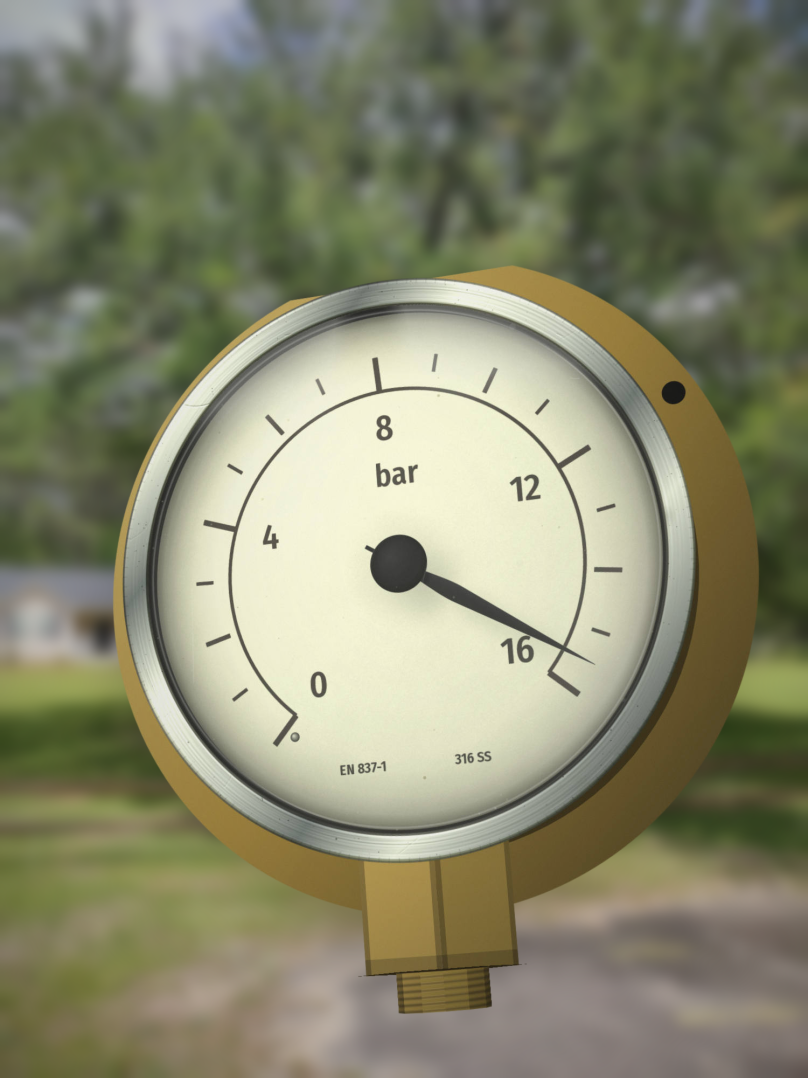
bar 15.5
